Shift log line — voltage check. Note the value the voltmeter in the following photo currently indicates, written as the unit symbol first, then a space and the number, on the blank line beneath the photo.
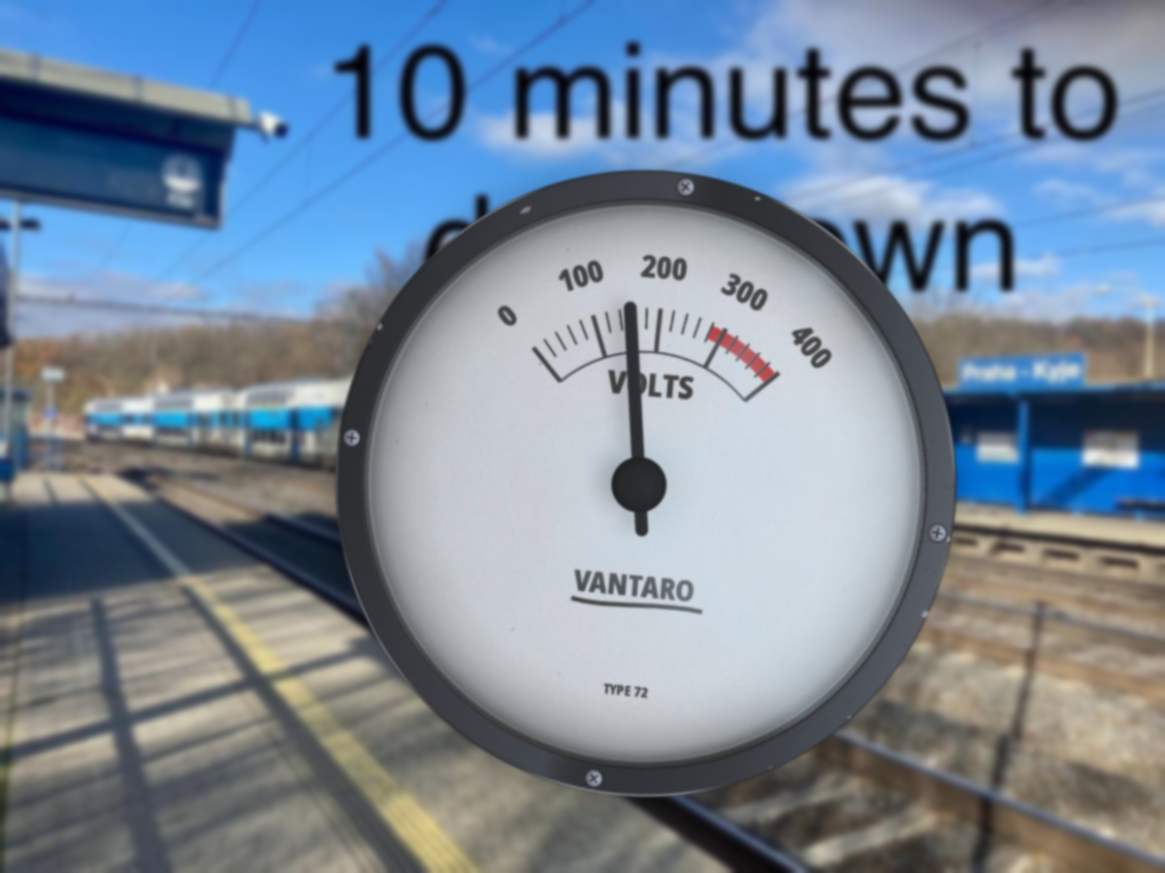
V 160
